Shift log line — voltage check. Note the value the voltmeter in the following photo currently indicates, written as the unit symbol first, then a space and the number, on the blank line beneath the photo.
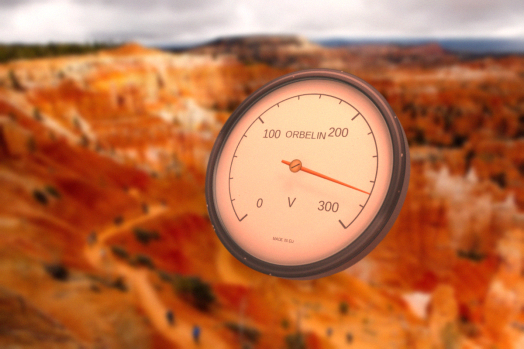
V 270
